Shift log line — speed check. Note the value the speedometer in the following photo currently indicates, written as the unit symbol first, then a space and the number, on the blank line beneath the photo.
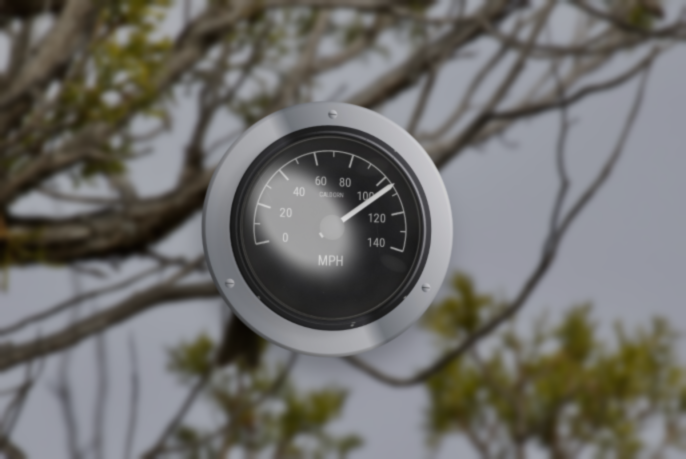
mph 105
